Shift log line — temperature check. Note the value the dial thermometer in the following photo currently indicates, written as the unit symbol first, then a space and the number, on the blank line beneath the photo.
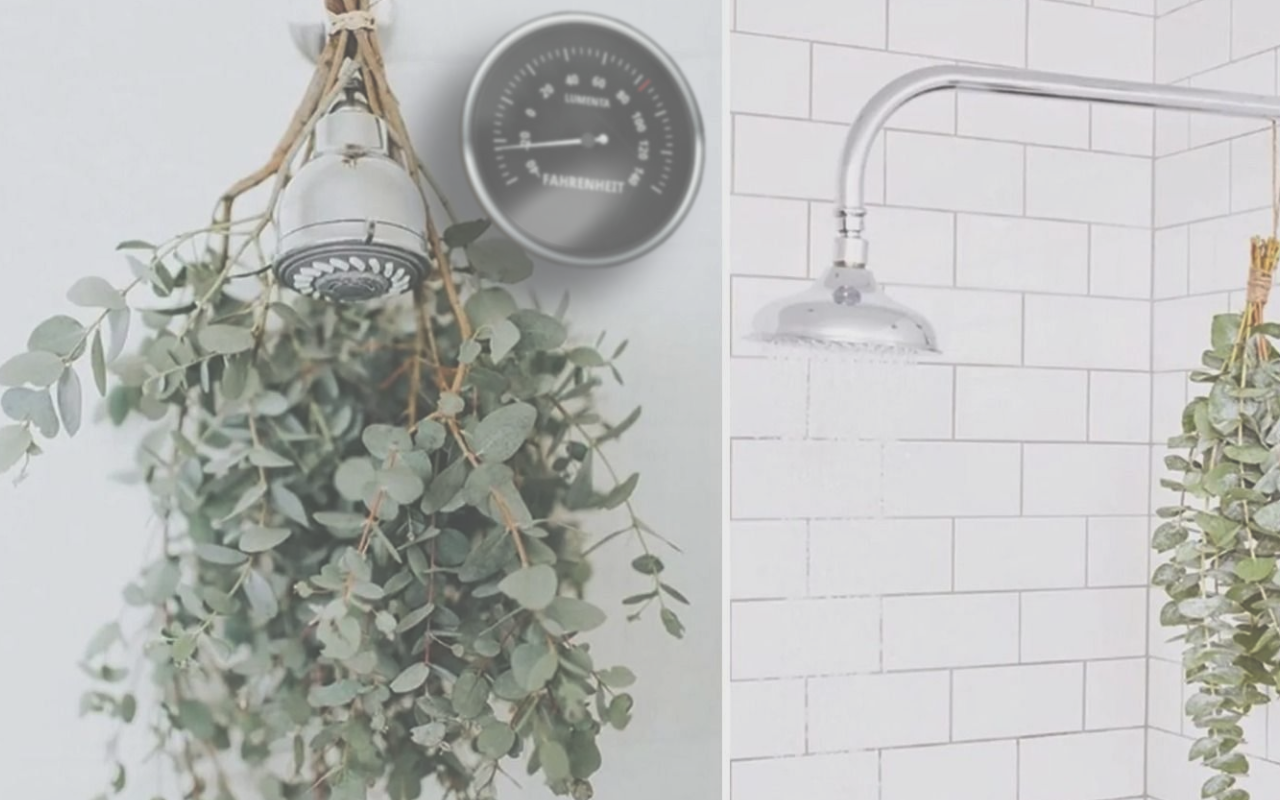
°F -24
